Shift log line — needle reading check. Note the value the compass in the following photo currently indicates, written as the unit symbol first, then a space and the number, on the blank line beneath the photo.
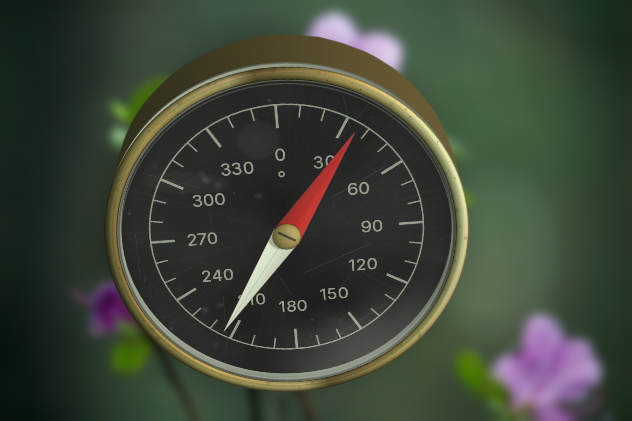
° 35
